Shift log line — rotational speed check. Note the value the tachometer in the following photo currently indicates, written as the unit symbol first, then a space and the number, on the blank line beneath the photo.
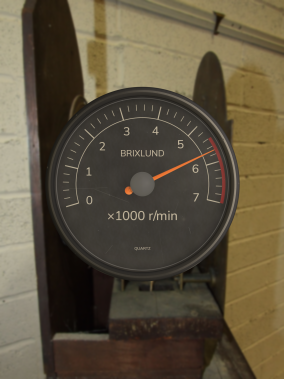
rpm 5700
